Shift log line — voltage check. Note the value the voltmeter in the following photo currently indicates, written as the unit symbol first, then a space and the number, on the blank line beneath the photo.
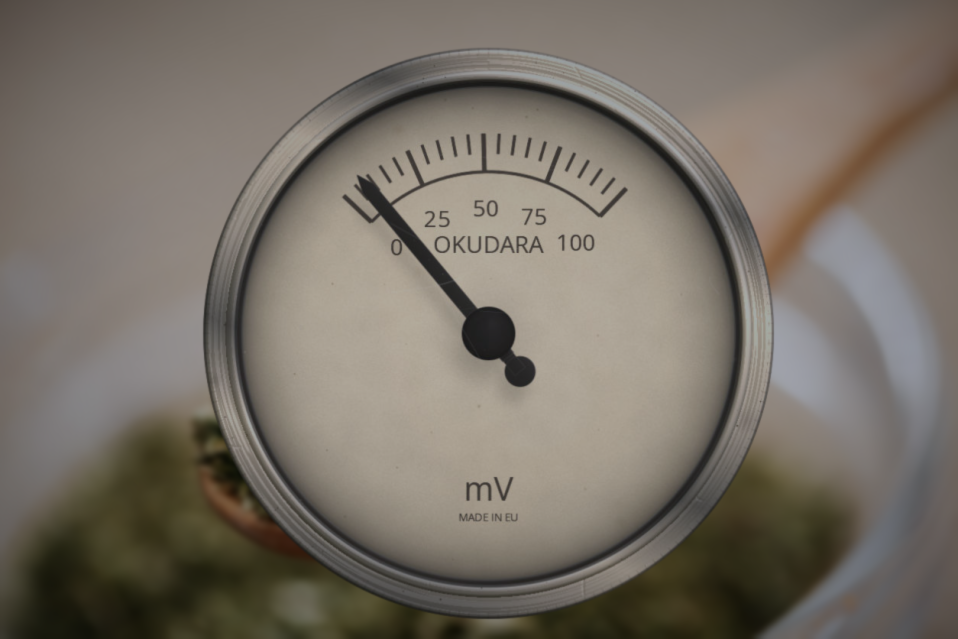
mV 7.5
